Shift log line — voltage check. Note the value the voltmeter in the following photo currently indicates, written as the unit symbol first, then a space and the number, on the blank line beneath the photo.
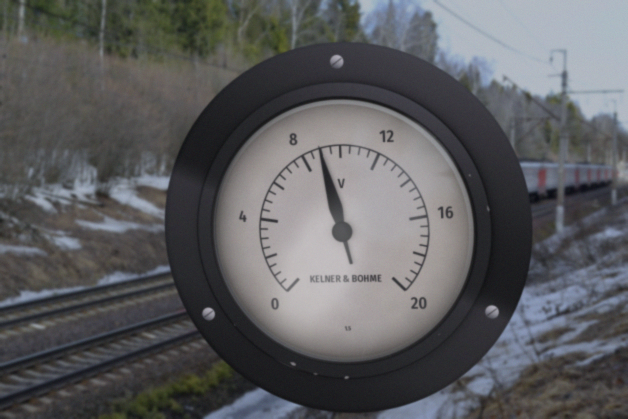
V 9
